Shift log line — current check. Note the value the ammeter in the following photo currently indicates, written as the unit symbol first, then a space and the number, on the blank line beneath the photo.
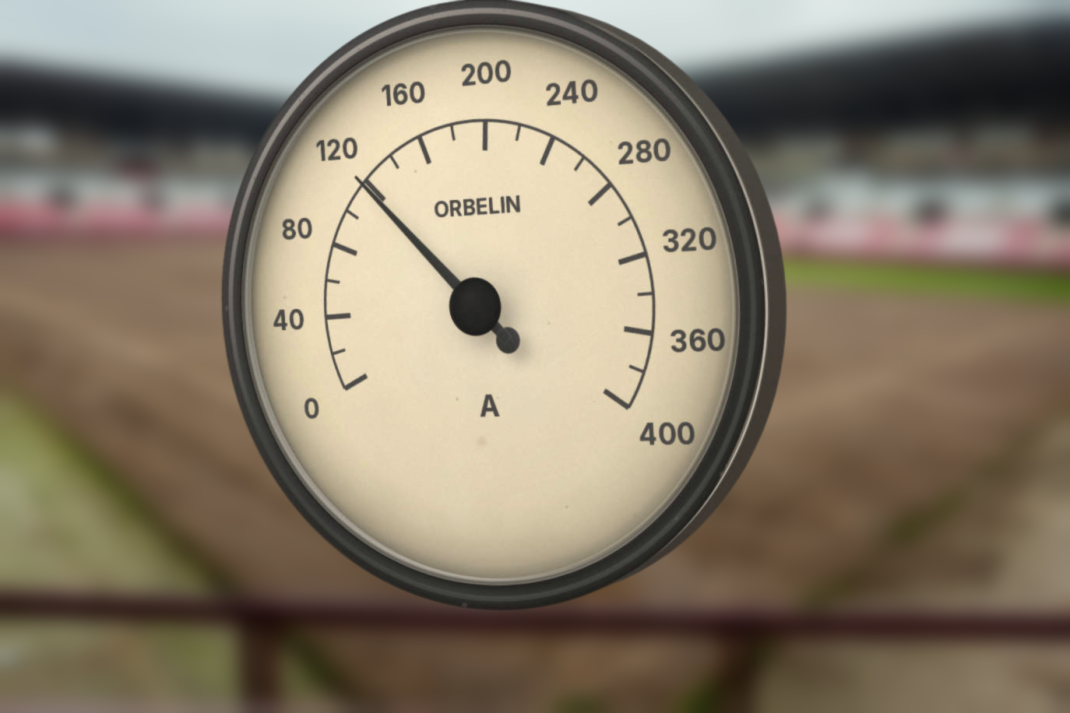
A 120
